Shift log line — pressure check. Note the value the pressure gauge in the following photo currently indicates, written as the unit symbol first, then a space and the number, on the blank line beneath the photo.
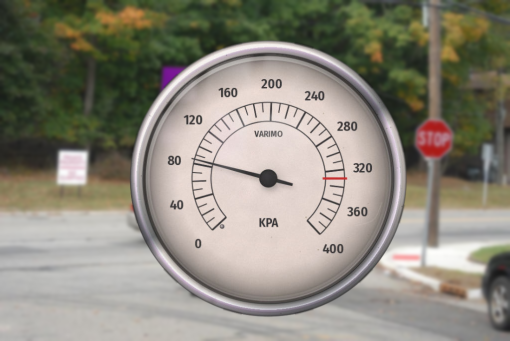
kPa 85
